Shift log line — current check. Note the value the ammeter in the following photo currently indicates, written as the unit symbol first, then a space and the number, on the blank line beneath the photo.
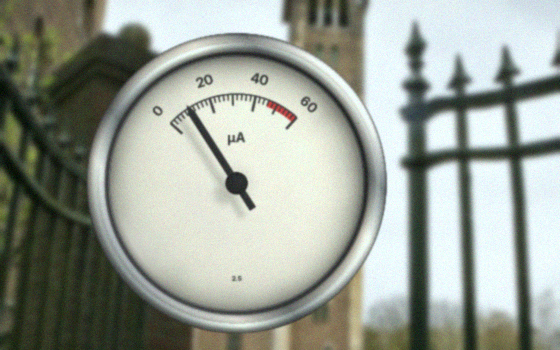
µA 10
